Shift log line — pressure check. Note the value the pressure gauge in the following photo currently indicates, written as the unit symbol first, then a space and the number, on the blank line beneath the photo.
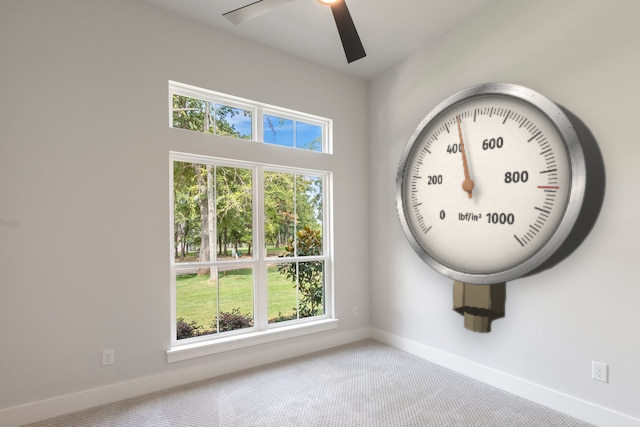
psi 450
